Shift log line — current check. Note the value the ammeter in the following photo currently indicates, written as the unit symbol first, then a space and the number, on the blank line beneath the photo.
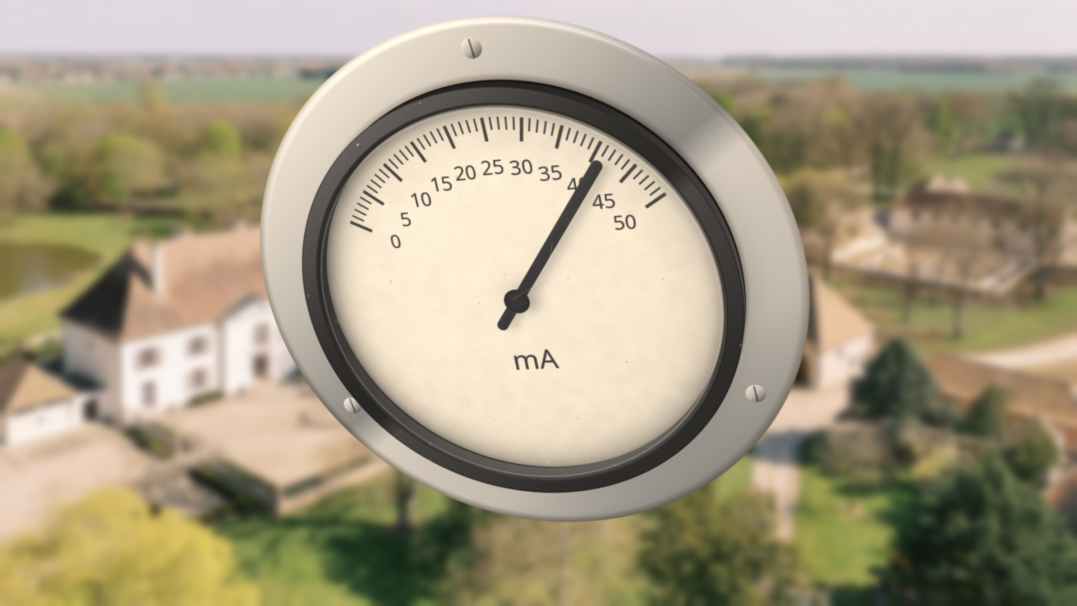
mA 41
